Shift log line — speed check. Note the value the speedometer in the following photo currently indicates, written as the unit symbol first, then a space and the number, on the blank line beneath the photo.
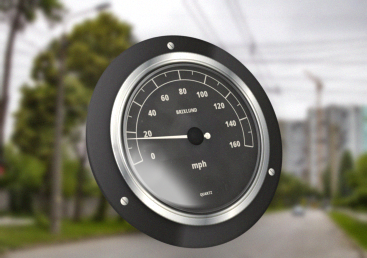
mph 15
